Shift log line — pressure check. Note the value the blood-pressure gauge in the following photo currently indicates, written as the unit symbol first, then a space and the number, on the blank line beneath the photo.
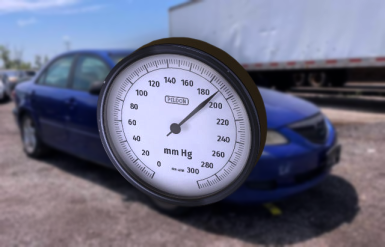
mmHg 190
